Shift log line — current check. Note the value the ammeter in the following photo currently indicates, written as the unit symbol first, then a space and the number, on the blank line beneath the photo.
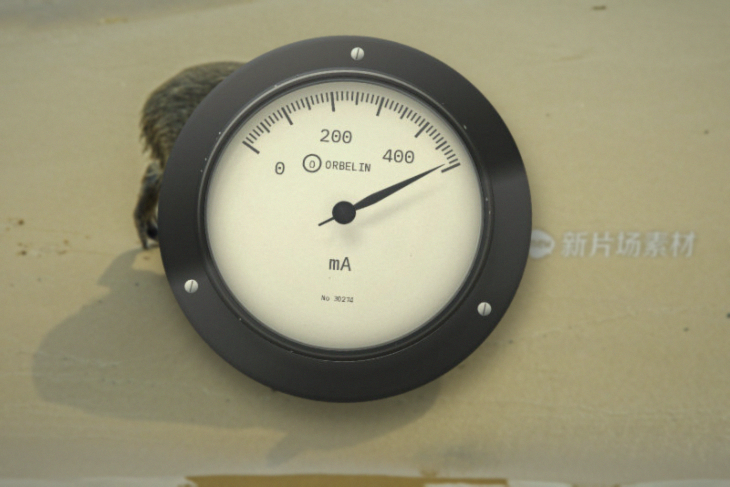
mA 490
